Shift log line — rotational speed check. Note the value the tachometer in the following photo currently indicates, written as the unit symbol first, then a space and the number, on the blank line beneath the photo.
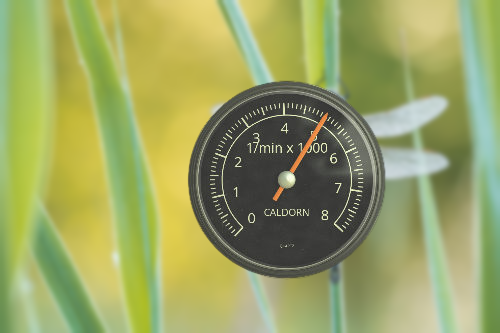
rpm 5000
